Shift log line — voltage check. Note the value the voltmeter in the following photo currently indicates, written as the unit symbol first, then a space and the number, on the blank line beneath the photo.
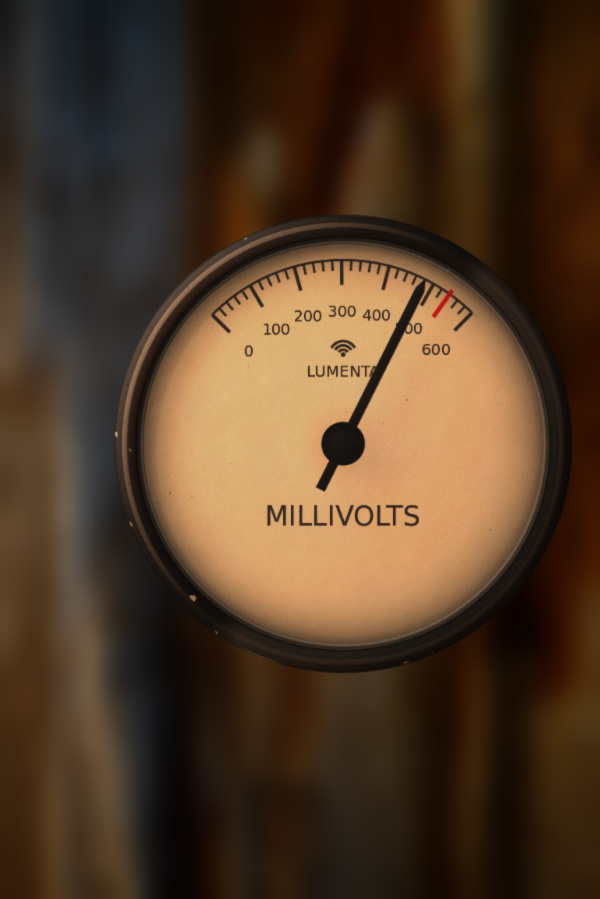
mV 480
